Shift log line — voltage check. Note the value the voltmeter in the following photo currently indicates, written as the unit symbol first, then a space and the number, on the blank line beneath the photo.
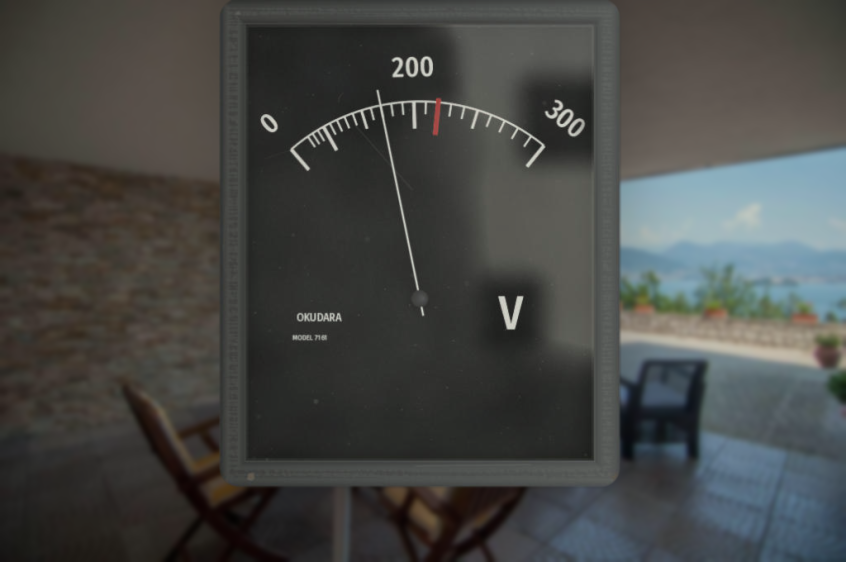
V 170
